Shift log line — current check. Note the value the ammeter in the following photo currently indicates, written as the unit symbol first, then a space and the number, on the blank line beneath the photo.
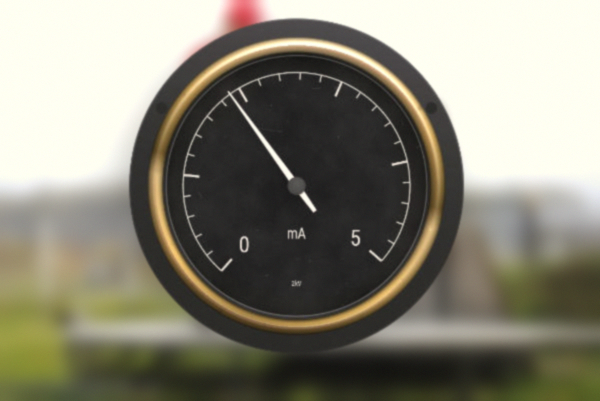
mA 1.9
